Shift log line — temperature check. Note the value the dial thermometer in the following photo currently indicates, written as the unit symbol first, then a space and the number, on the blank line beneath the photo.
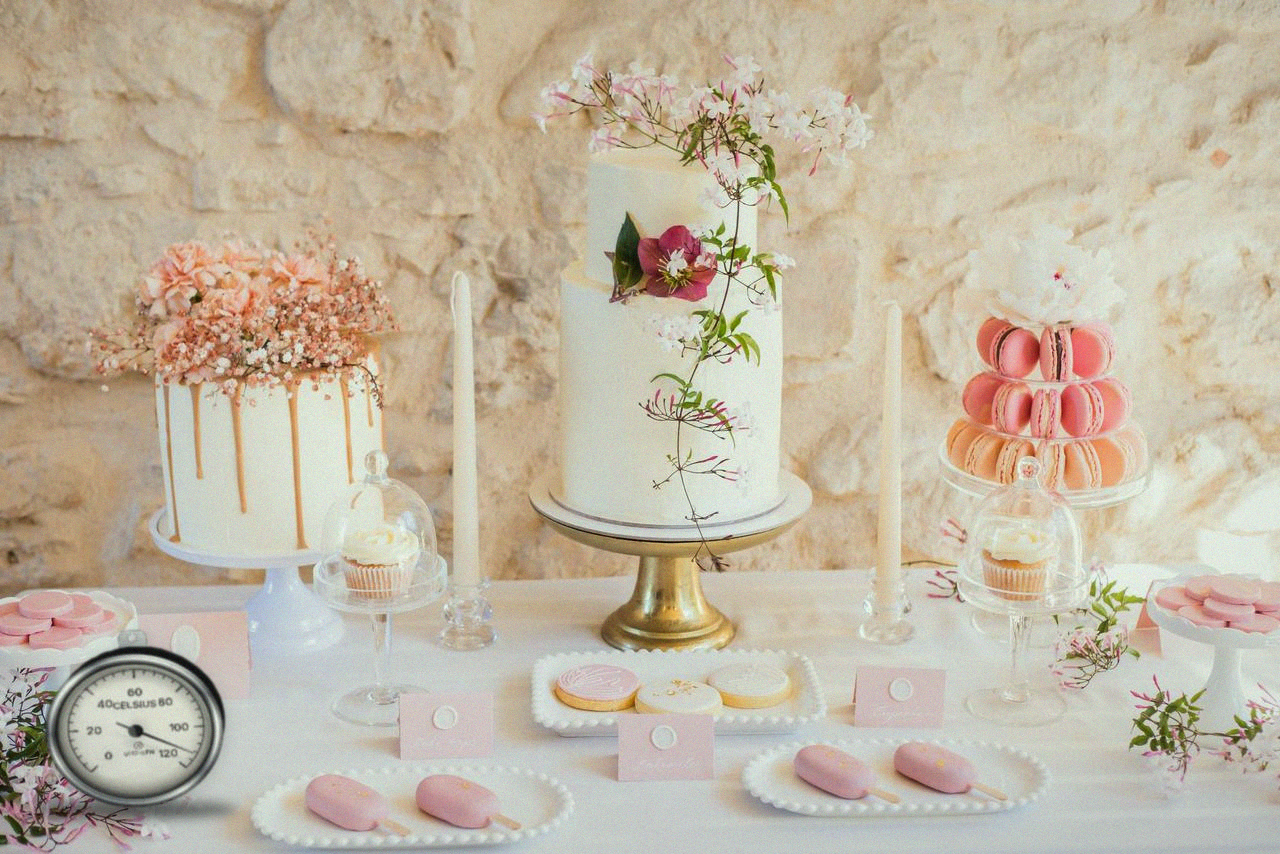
°C 112
